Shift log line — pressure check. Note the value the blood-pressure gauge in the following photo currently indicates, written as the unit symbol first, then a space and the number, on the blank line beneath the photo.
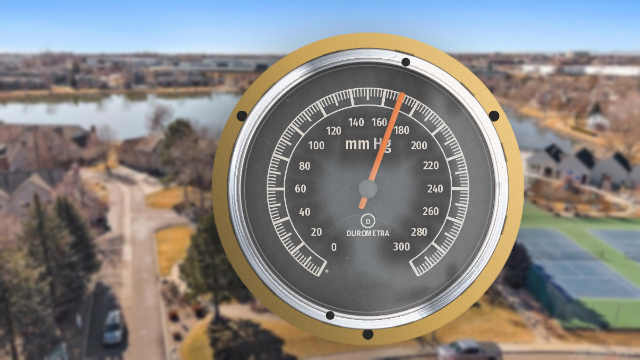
mmHg 170
